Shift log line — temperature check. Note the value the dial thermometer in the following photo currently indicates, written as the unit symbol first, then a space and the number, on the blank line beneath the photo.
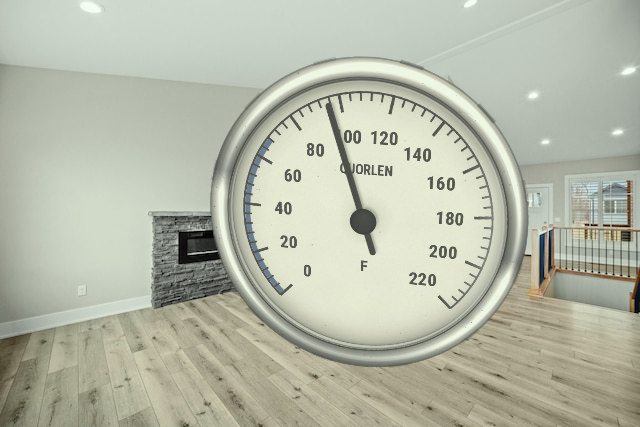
°F 96
